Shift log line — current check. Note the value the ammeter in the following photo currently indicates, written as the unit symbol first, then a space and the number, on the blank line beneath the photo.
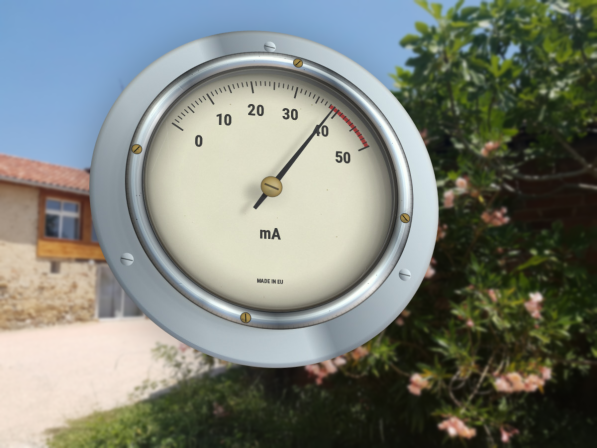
mA 39
